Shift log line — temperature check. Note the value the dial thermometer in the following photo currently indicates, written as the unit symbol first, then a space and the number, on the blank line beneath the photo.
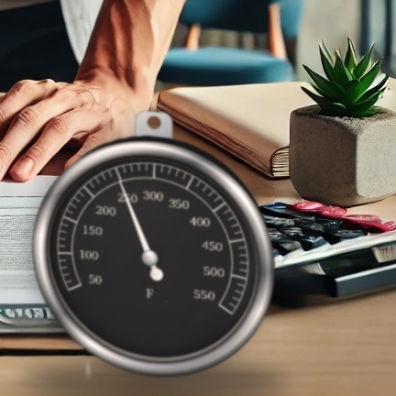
°F 250
